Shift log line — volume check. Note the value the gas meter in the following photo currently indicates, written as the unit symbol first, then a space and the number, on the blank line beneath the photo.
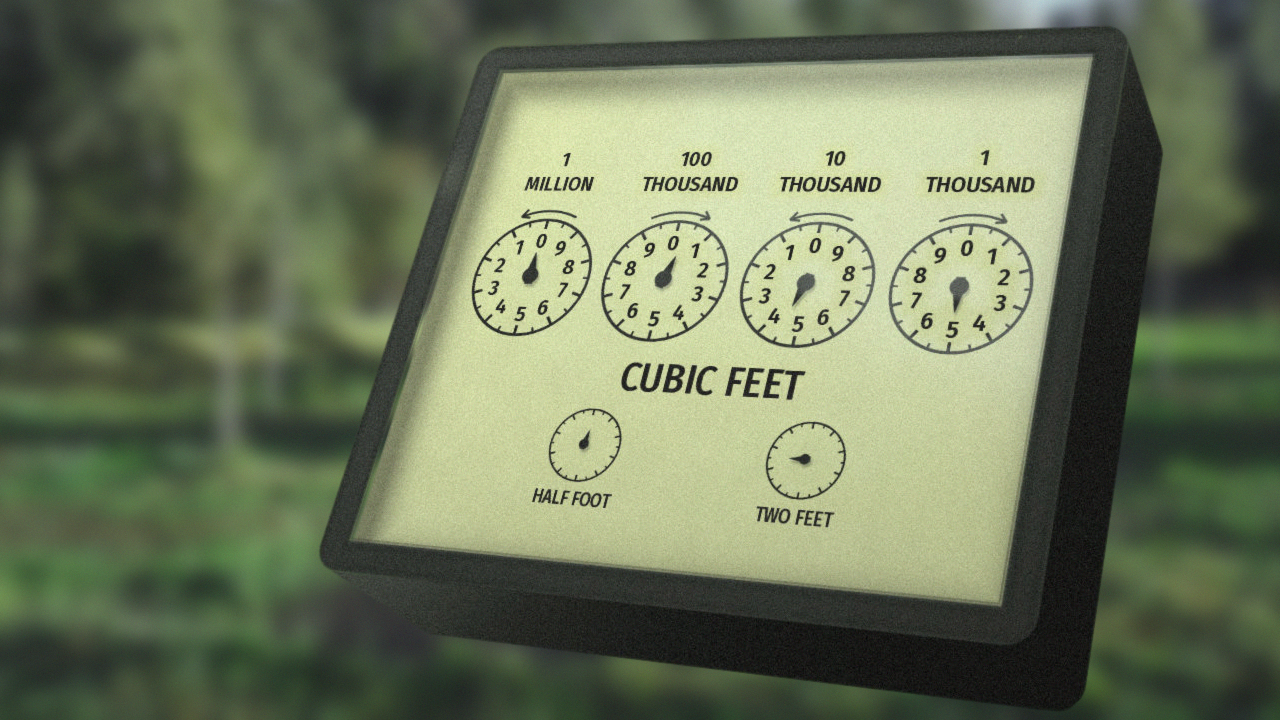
ft³ 4500
